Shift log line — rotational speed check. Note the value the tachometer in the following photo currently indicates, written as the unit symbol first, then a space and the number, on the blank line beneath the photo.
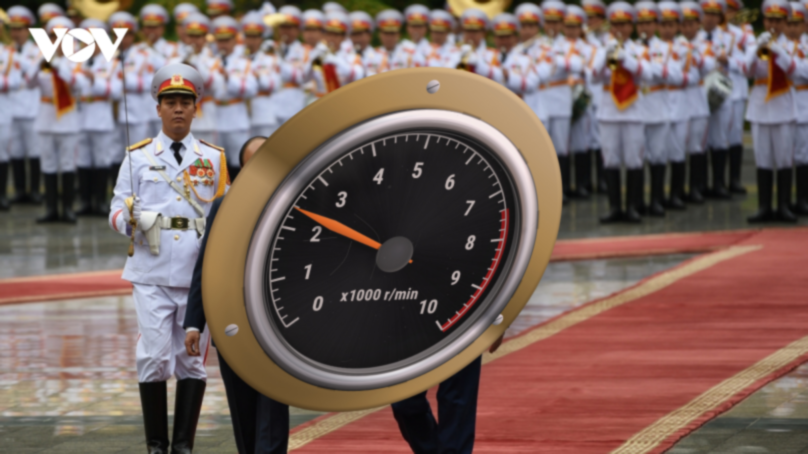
rpm 2400
